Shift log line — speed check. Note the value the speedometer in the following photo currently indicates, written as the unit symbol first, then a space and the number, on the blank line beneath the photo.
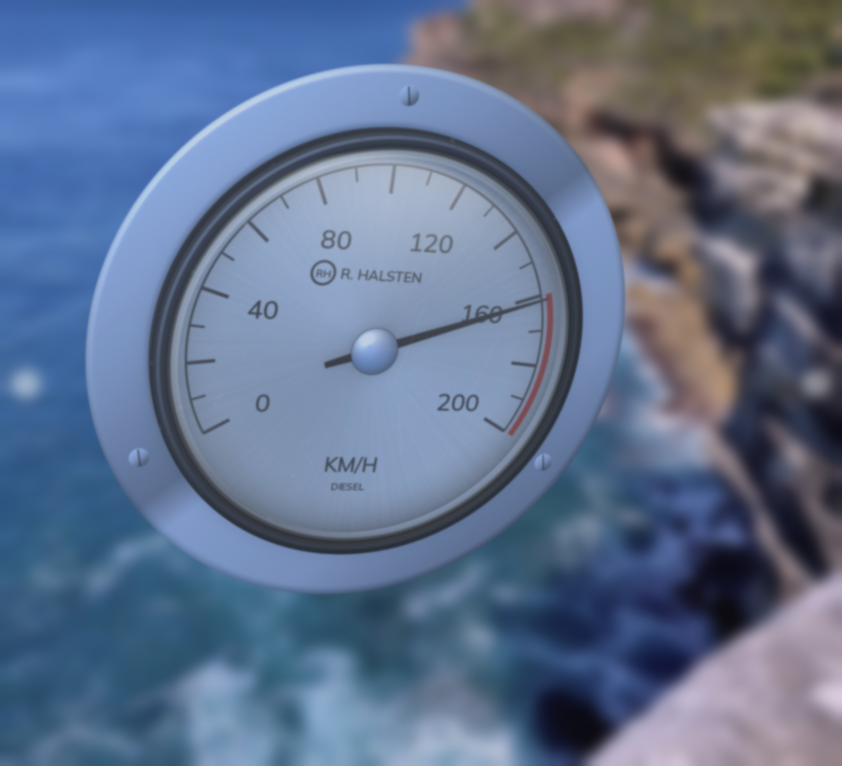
km/h 160
